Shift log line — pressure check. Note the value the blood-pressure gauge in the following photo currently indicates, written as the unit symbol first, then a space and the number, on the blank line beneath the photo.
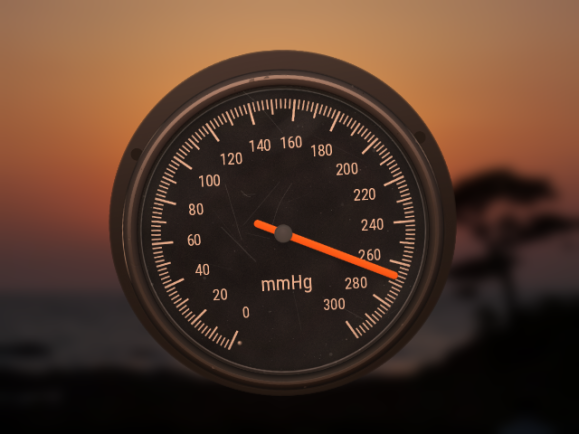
mmHg 266
